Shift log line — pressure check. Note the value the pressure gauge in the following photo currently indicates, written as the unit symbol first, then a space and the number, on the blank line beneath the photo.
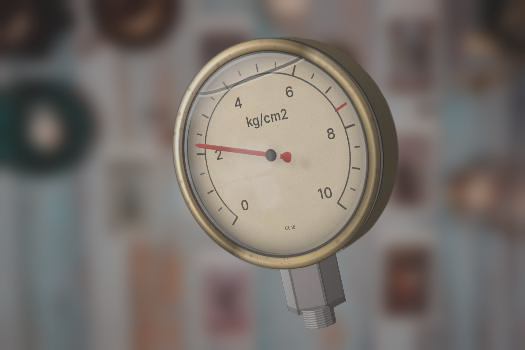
kg/cm² 2.25
